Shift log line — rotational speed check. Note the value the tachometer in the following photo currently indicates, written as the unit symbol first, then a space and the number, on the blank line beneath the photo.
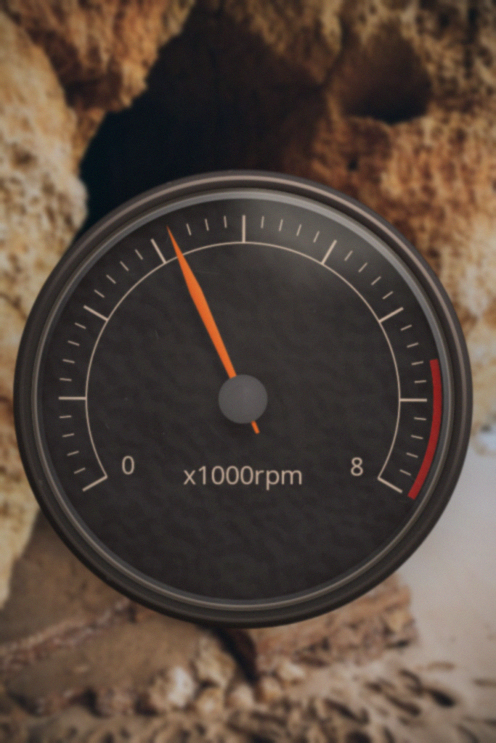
rpm 3200
